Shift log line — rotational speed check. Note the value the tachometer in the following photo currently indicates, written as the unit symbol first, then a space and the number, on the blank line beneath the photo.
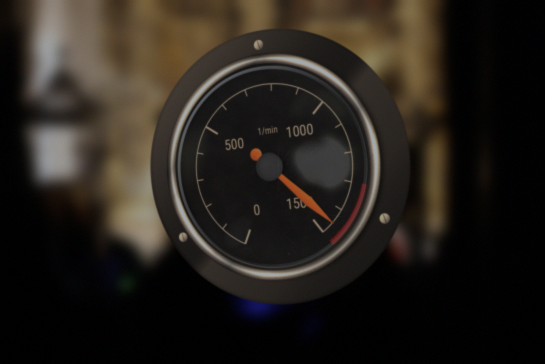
rpm 1450
